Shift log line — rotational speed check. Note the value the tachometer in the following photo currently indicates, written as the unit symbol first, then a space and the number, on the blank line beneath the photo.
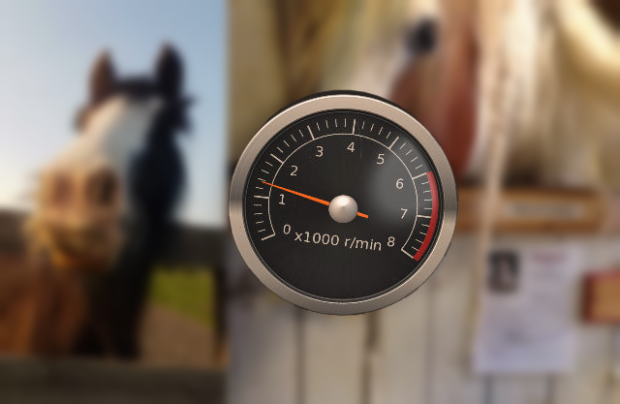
rpm 1400
